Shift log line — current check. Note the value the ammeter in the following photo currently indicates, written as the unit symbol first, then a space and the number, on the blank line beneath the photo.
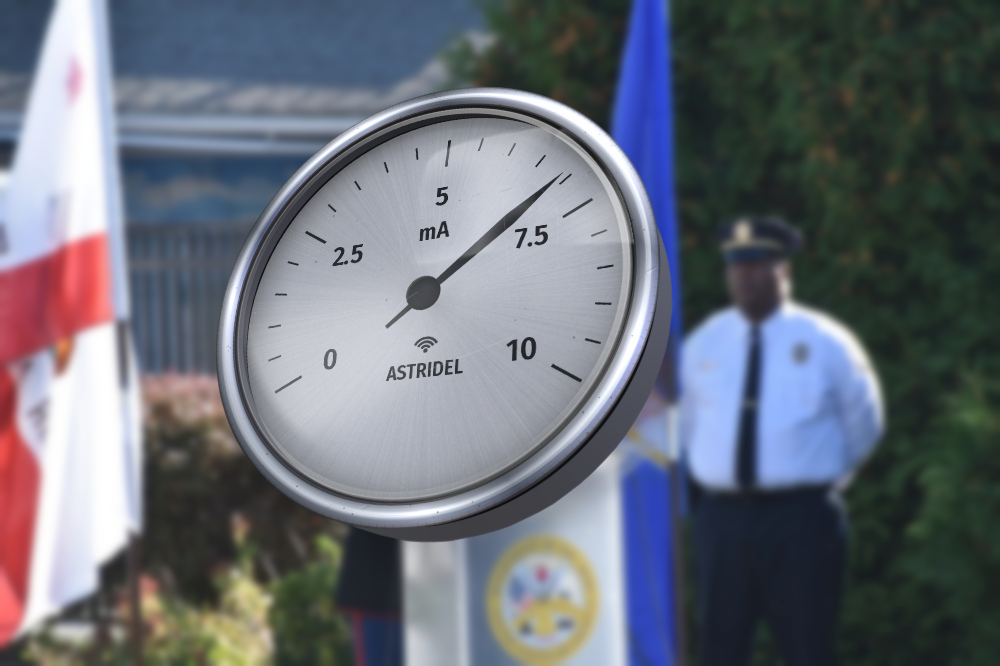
mA 7
